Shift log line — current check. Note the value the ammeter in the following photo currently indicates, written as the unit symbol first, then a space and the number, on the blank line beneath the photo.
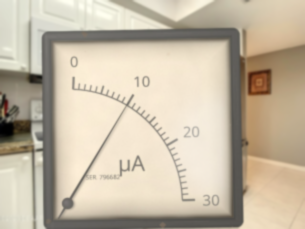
µA 10
